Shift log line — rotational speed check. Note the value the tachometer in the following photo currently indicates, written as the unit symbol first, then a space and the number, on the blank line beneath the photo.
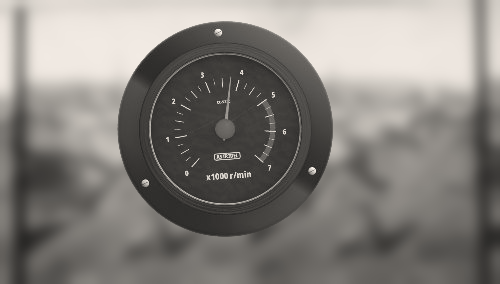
rpm 3750
